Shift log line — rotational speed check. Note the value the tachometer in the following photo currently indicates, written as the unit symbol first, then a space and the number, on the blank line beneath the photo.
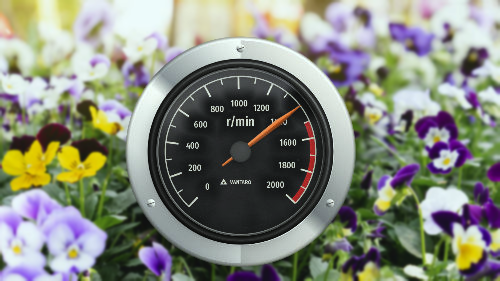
rpm 1400
